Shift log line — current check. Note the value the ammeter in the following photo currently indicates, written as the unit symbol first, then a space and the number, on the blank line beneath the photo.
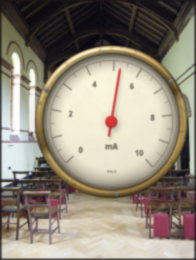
mA 5.25
